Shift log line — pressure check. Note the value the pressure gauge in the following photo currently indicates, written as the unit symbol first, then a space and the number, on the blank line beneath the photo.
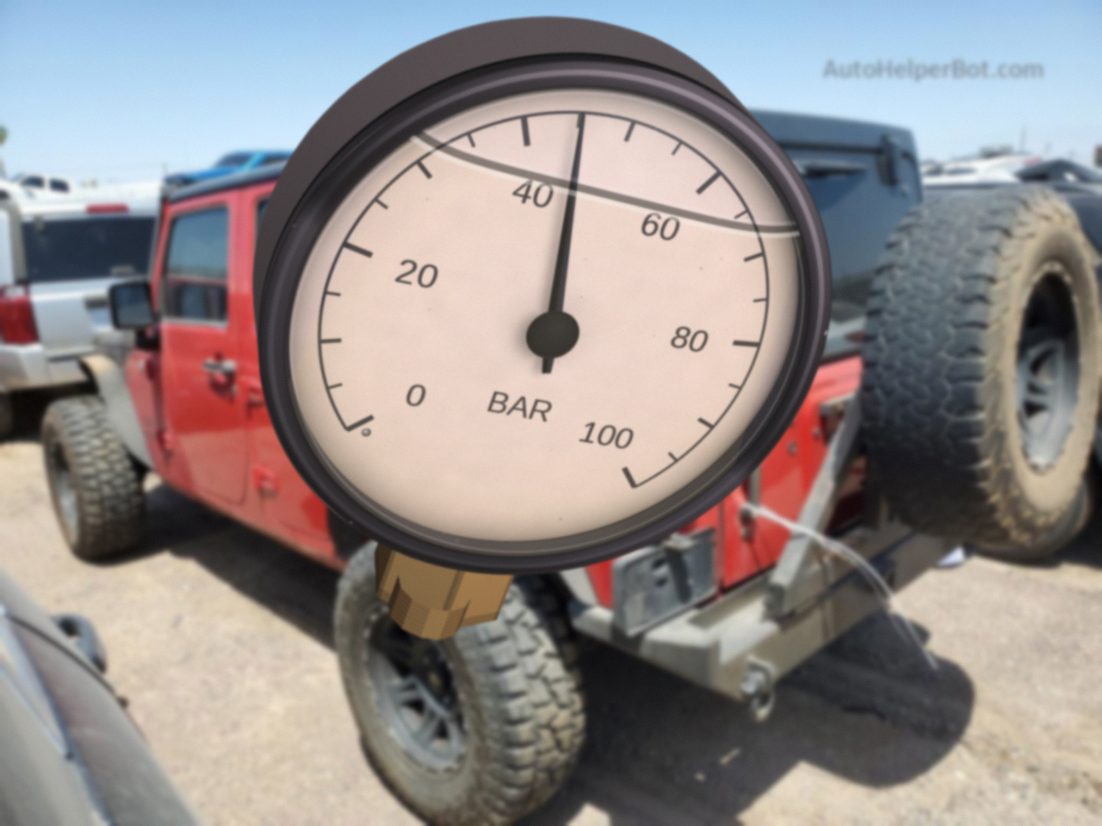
bar 45
